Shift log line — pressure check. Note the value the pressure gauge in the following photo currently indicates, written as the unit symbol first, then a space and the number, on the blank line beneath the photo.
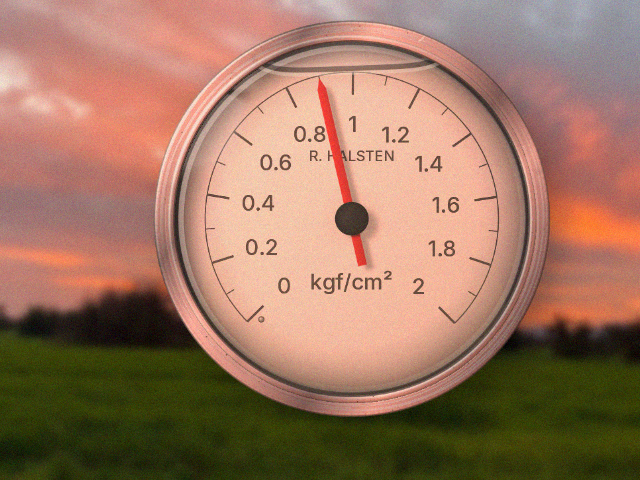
kg/cm² 0.9
